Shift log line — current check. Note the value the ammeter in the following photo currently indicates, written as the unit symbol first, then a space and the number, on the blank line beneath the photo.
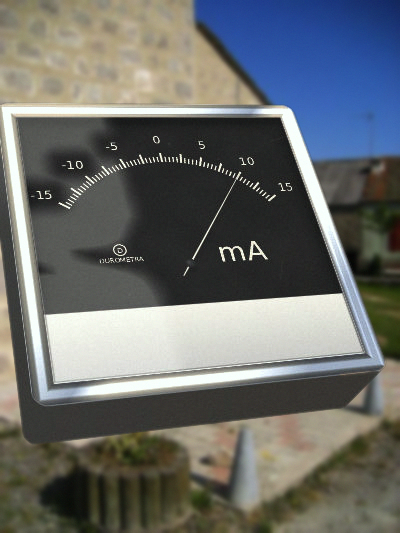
mA 10
